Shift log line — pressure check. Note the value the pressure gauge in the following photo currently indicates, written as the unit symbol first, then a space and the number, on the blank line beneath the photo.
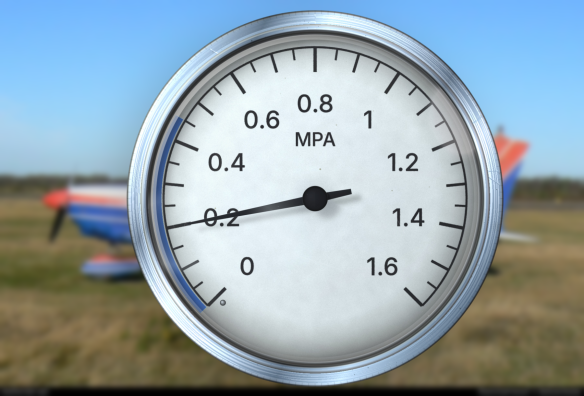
MPa 0.2
